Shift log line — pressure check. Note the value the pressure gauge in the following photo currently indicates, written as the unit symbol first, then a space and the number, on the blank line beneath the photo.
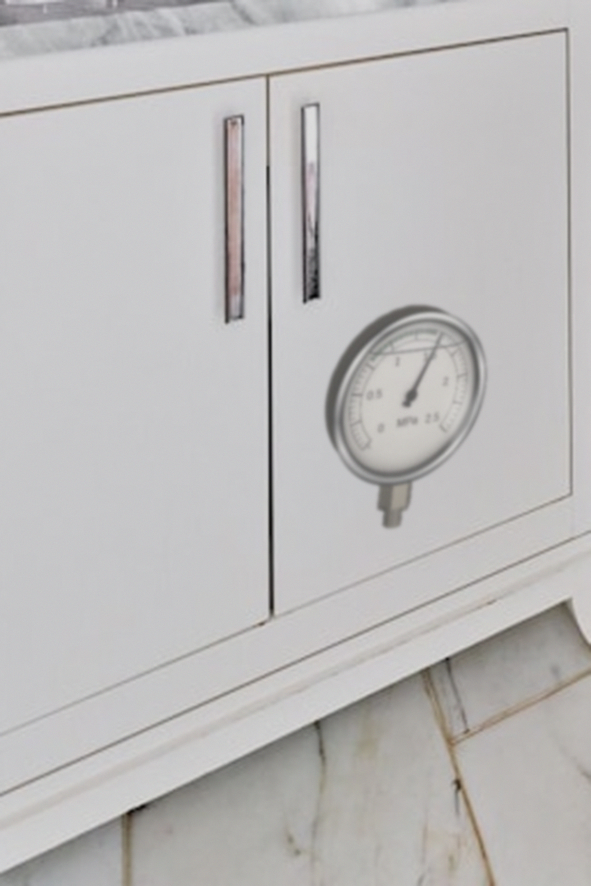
MPa 1.5
